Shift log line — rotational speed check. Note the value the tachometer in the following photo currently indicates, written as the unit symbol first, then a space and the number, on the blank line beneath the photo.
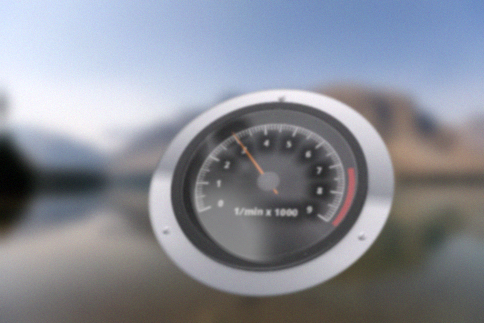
rpm 3000
